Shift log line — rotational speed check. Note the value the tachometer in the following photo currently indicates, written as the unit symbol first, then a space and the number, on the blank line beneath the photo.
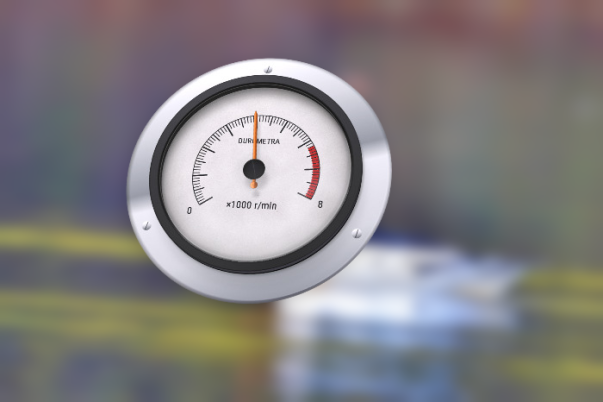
rpm 4000
